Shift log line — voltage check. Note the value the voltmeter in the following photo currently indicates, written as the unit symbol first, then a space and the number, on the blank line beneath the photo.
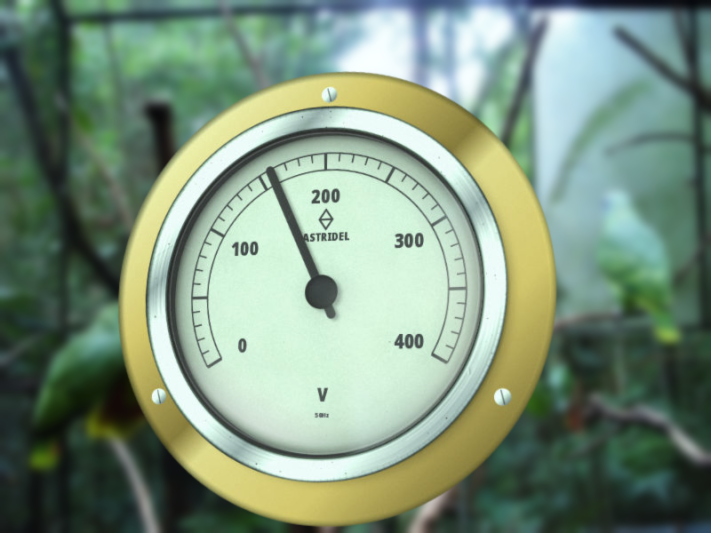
V 160
